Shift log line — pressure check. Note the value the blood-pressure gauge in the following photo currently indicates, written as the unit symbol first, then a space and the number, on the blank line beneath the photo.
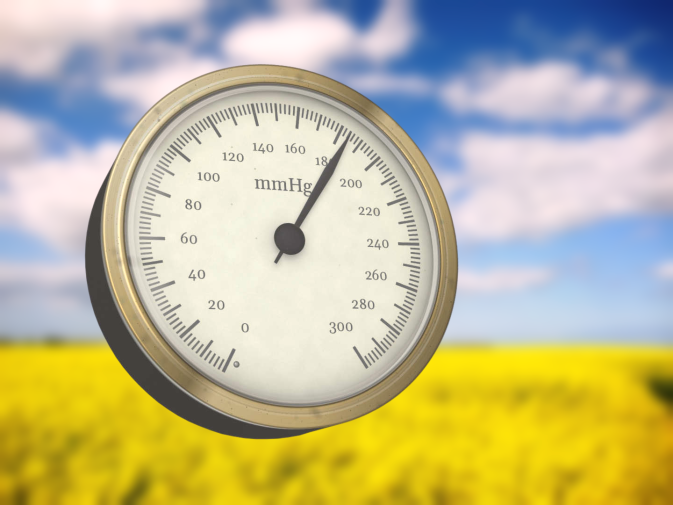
mmHg 184
